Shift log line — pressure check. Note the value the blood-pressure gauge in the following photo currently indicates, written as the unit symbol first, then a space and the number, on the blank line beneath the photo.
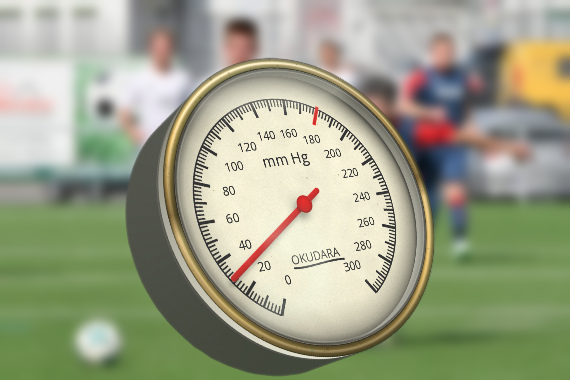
mmHg 30
